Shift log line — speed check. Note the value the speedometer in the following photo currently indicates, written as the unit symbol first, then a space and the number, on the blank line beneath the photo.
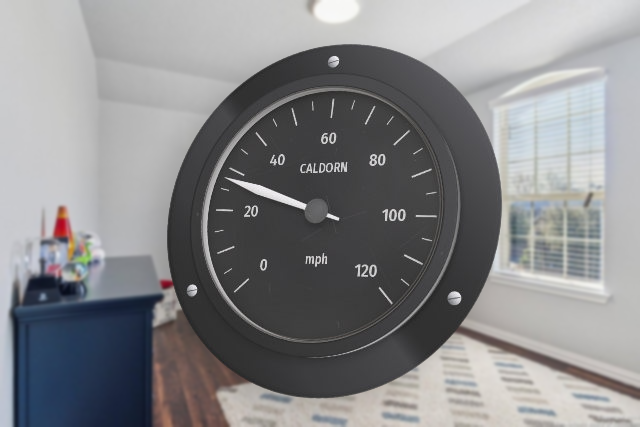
mph 27.5
